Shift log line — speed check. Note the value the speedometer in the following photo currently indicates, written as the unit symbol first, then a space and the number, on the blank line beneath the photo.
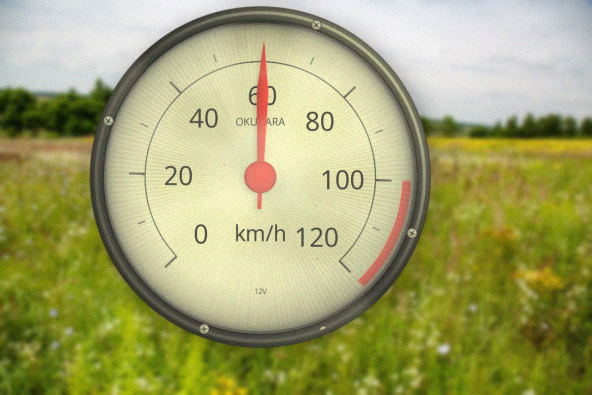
km/h 60
